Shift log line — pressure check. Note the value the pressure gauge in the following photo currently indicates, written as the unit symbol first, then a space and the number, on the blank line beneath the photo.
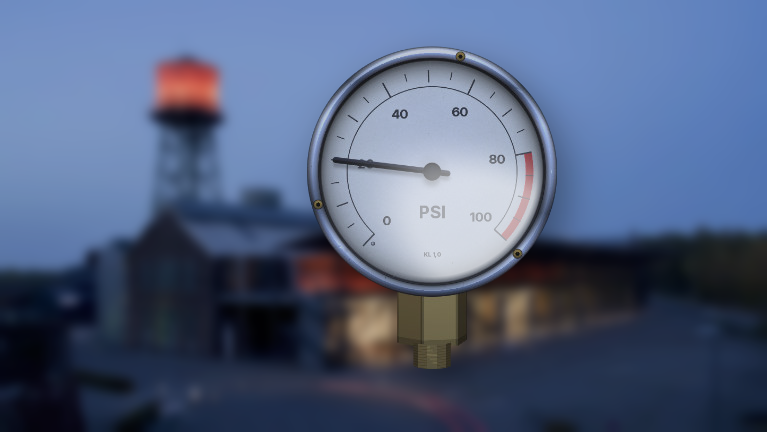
psi 20
